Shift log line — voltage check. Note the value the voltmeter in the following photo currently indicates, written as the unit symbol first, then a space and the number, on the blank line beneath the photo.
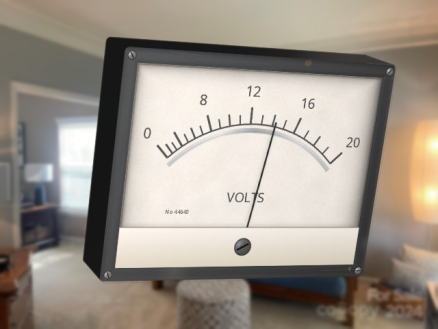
V 14
